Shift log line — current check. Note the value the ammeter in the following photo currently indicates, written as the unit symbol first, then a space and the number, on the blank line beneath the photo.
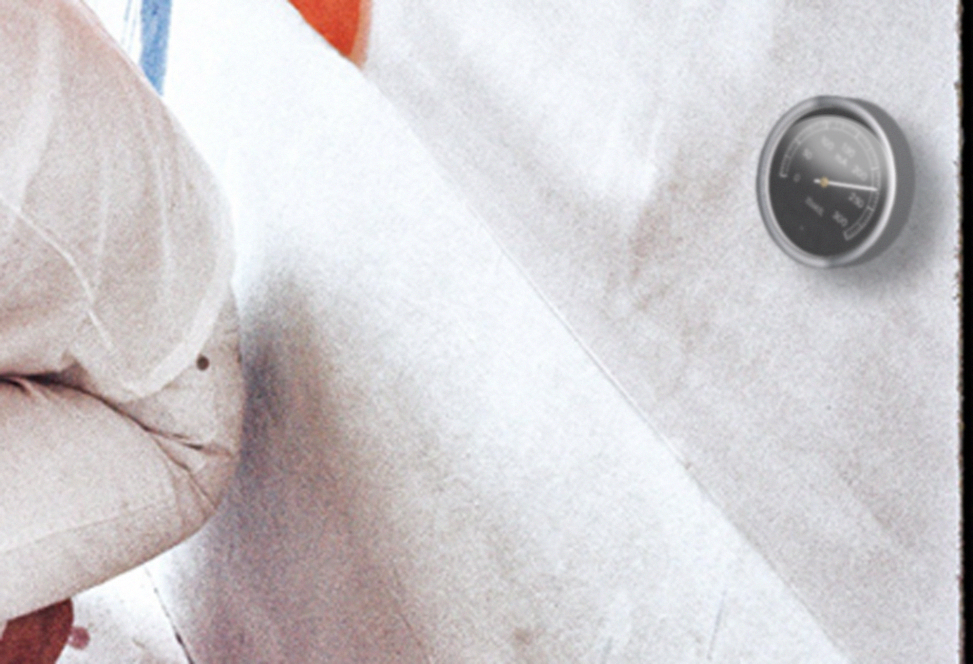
mA 225
